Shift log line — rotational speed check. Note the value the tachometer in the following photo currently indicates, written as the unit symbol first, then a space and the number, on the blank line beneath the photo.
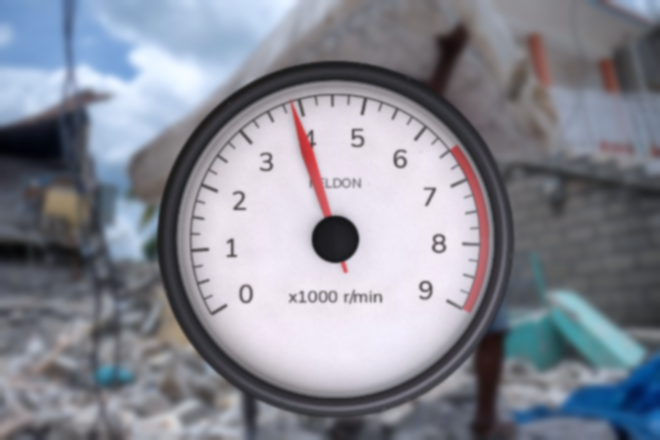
rpm 3875
